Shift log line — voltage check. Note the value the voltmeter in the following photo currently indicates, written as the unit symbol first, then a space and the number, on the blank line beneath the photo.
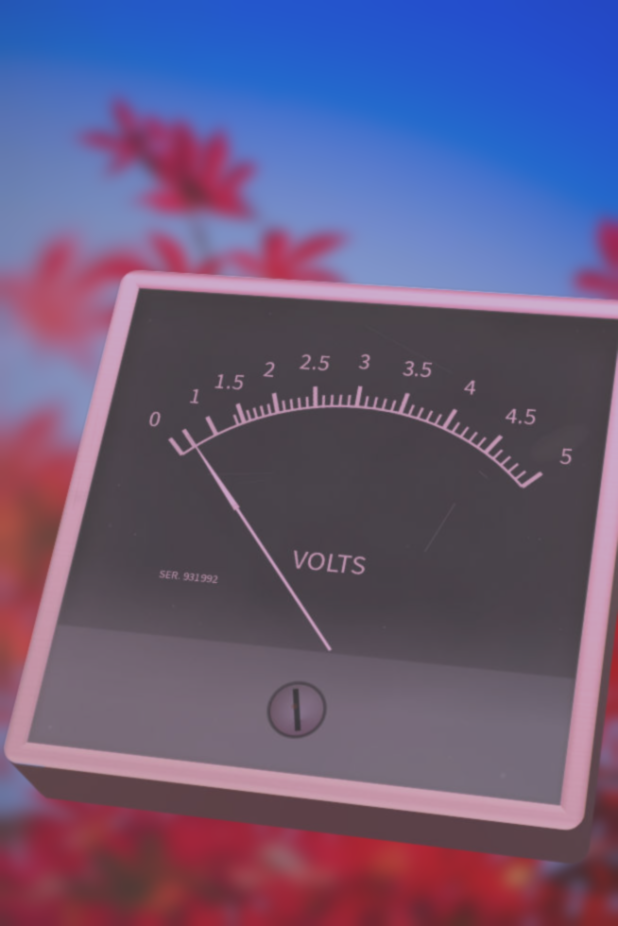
V 0.5
